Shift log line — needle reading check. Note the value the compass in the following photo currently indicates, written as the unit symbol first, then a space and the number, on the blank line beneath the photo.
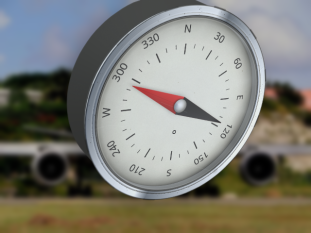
° 295
